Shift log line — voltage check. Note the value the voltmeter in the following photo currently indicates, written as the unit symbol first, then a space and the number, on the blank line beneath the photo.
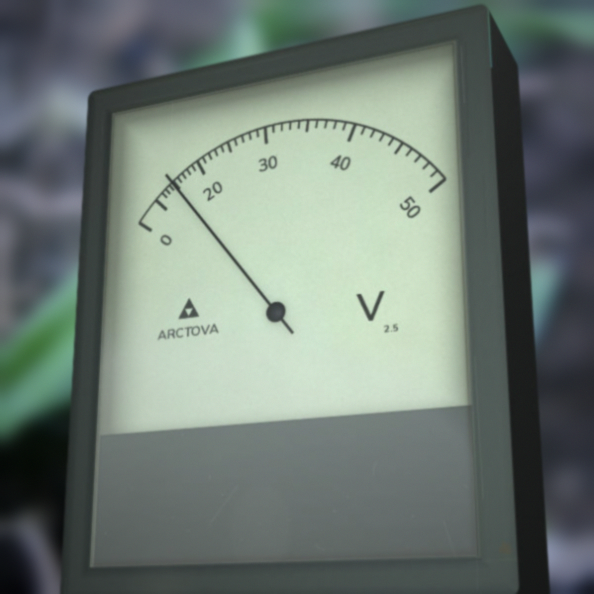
V 15
